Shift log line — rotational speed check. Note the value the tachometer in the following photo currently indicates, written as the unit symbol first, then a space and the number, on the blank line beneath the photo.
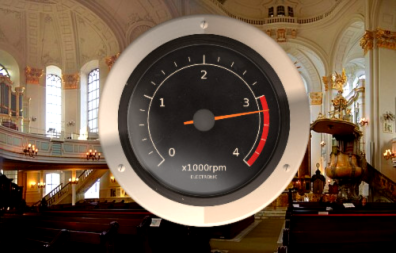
rpm 3200
